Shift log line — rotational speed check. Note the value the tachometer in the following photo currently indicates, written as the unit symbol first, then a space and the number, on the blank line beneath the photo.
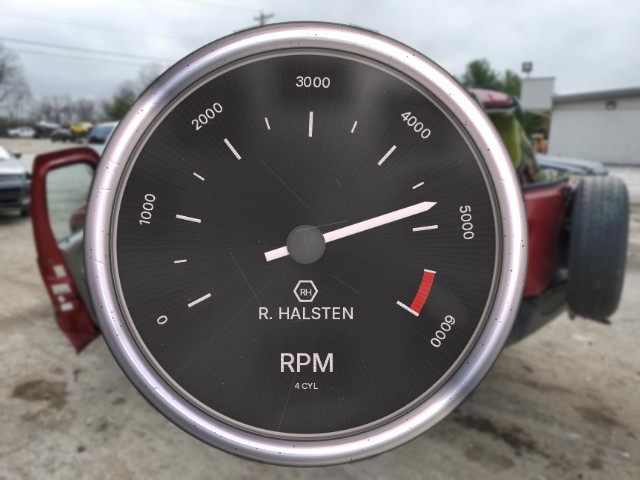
rpm 4750
